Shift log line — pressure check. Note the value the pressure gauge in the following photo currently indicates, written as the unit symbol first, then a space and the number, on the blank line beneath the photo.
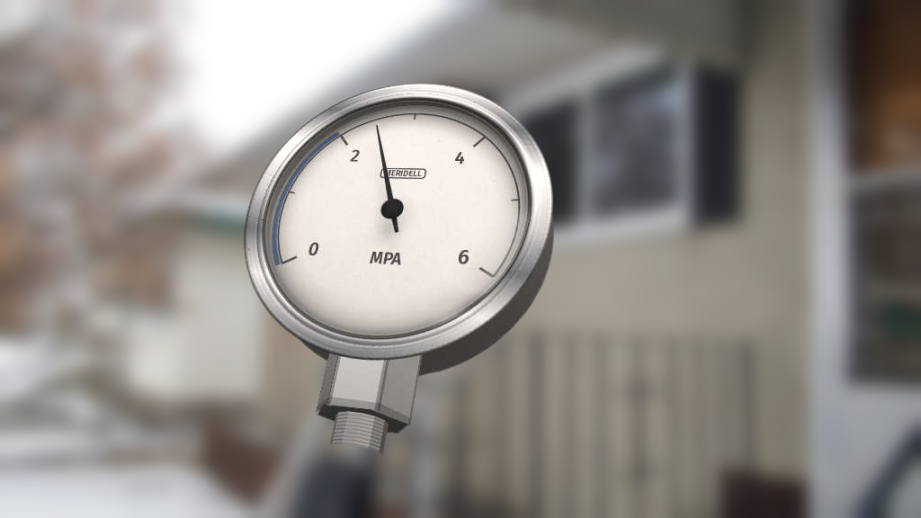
MPa 2.5
